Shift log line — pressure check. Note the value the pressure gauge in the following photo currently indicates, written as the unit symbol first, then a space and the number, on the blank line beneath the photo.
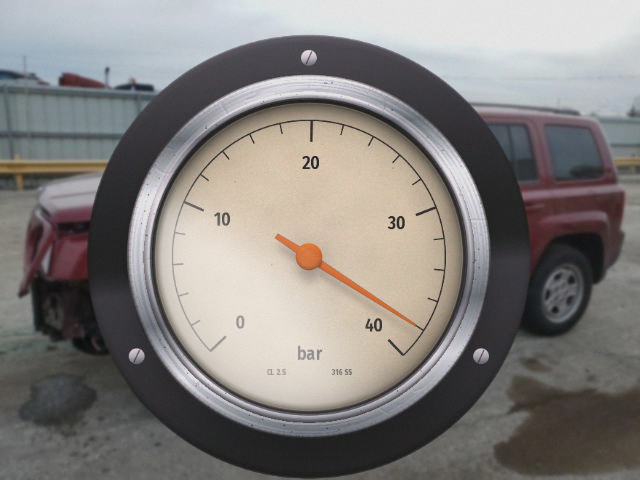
bar 38
